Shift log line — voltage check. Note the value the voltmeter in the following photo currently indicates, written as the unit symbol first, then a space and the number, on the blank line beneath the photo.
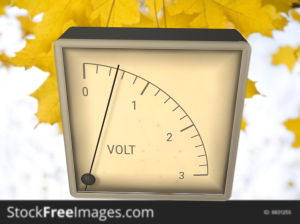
V 0.5
